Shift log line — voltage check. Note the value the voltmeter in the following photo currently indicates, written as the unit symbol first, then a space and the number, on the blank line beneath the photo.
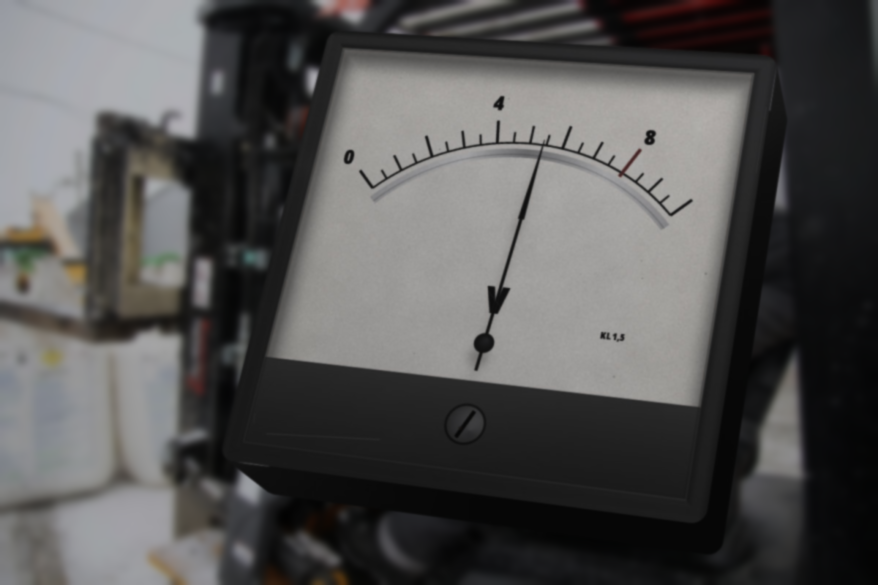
V 5.5
